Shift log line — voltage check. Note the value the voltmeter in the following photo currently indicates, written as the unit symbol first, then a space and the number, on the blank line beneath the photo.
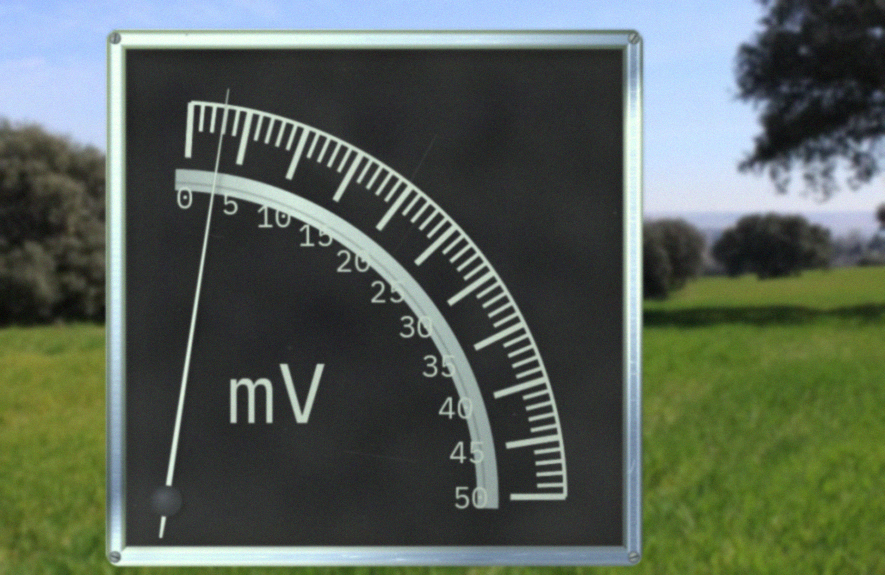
mV 3
